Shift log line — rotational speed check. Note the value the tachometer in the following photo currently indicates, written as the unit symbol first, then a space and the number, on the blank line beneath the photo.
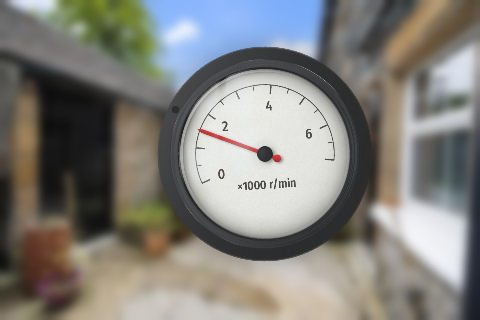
rpm 1500
